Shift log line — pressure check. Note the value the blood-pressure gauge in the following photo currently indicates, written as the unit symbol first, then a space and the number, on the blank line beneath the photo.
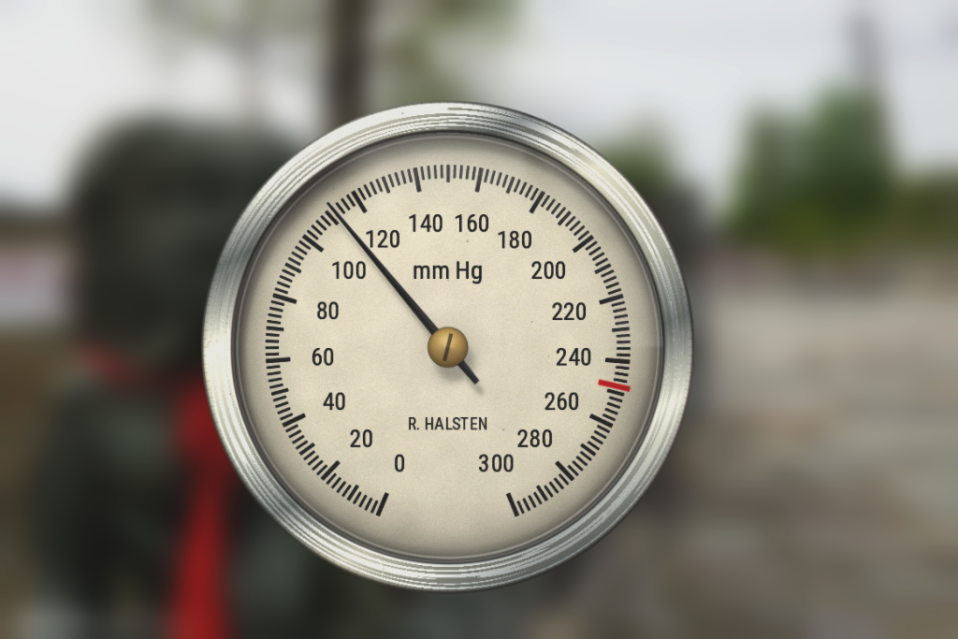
mmHg 112
